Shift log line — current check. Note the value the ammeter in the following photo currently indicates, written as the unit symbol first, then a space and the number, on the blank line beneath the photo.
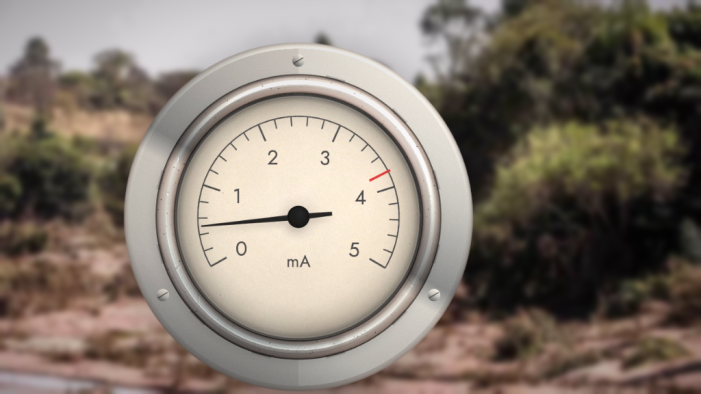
mA 0.5
